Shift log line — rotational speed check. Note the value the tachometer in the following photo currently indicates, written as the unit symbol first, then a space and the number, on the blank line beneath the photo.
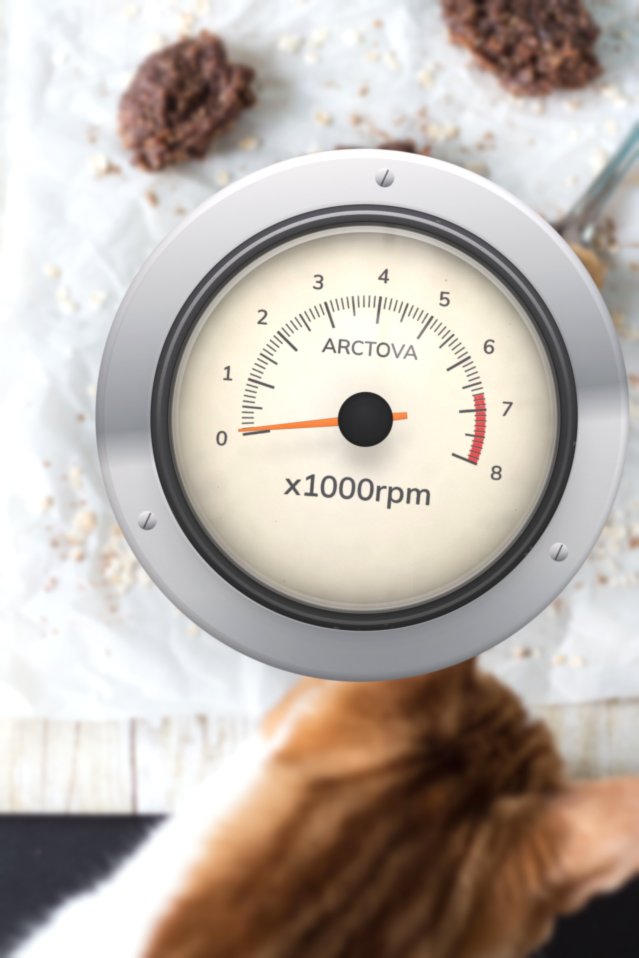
rpm 100
